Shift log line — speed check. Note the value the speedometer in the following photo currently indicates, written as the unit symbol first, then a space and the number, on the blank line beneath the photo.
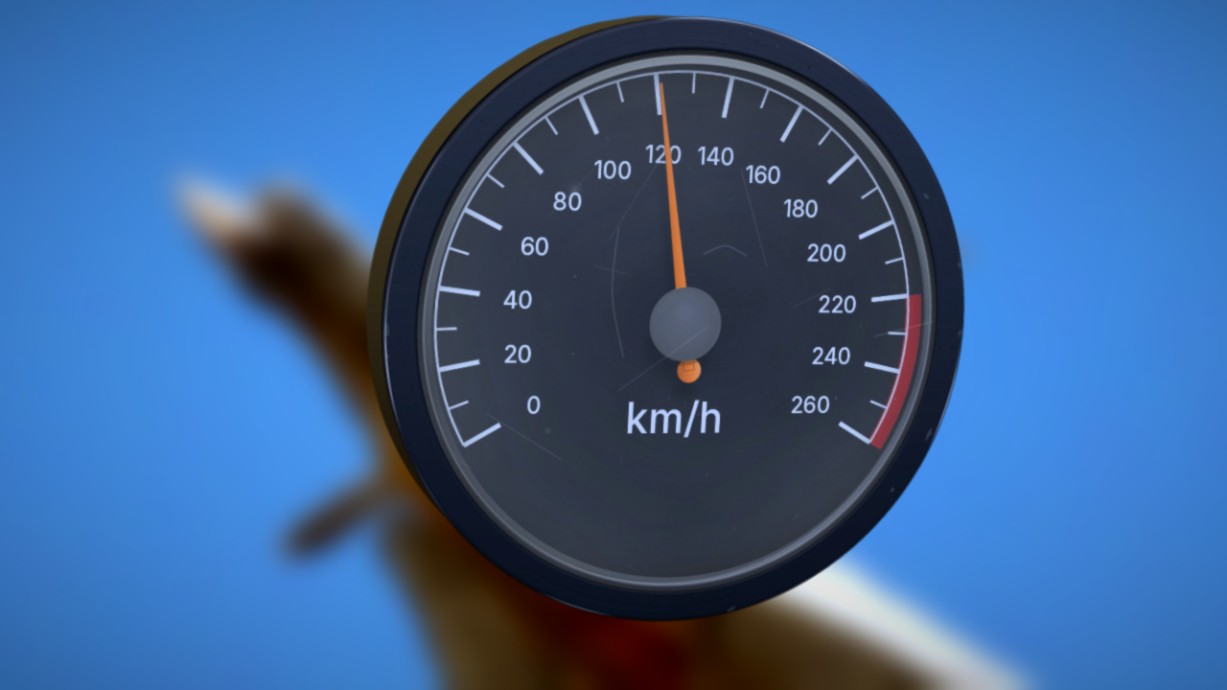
km/h 120
